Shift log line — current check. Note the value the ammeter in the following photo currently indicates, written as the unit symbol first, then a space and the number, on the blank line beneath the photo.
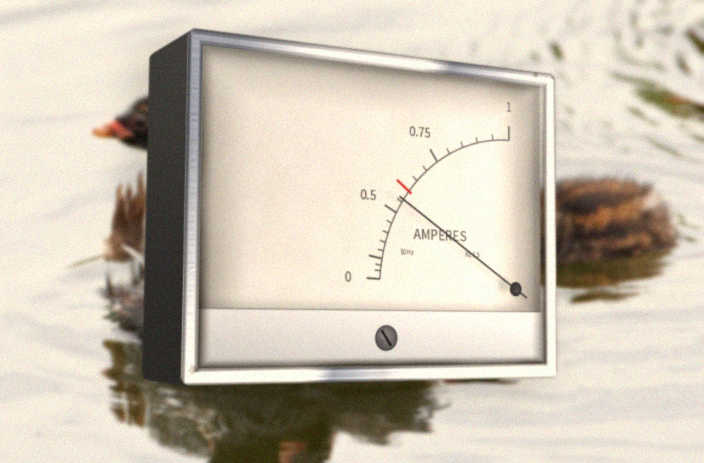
A 0.55
